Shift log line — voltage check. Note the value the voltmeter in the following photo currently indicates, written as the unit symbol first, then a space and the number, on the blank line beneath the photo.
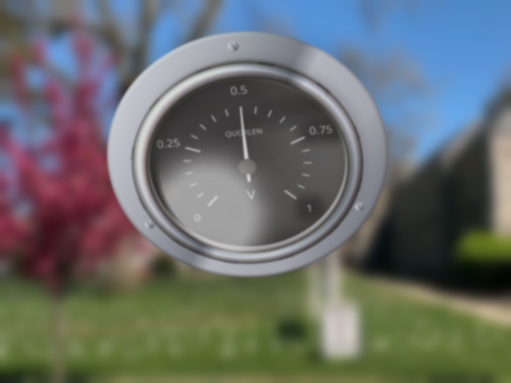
V 0.5
